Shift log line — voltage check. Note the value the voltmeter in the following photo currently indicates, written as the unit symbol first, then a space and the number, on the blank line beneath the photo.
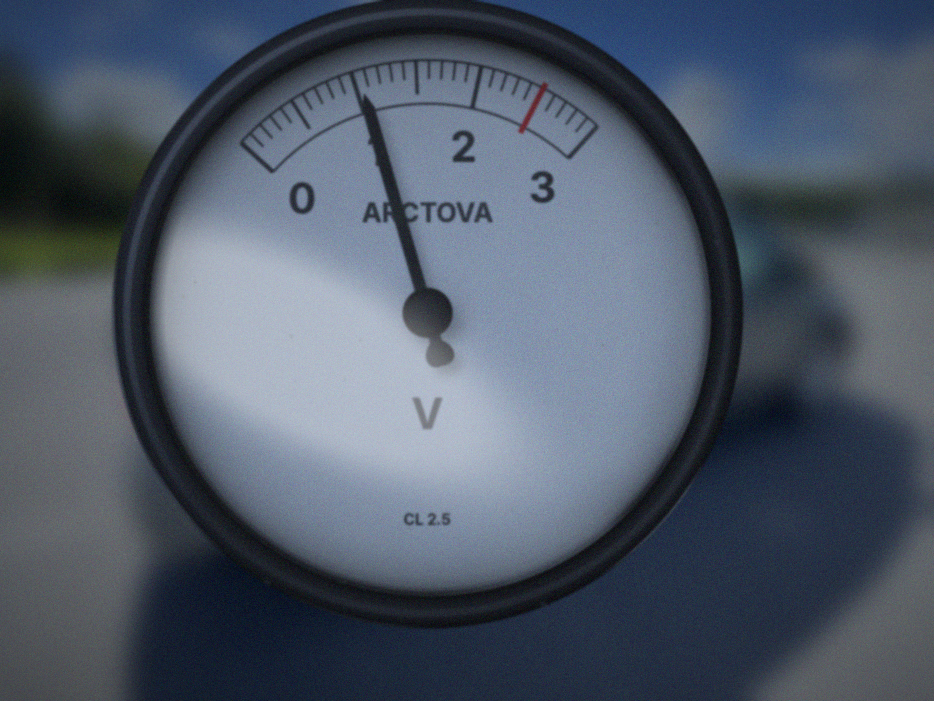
V 1.05
